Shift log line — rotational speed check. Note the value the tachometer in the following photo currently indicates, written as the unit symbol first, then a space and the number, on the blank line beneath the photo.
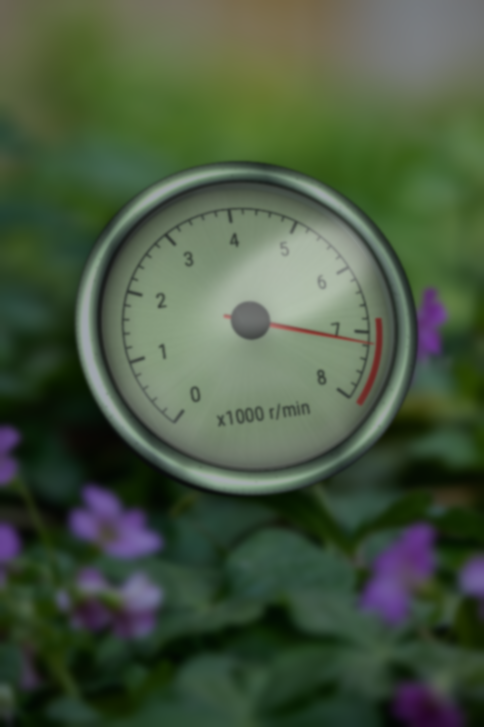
rpm 7200
